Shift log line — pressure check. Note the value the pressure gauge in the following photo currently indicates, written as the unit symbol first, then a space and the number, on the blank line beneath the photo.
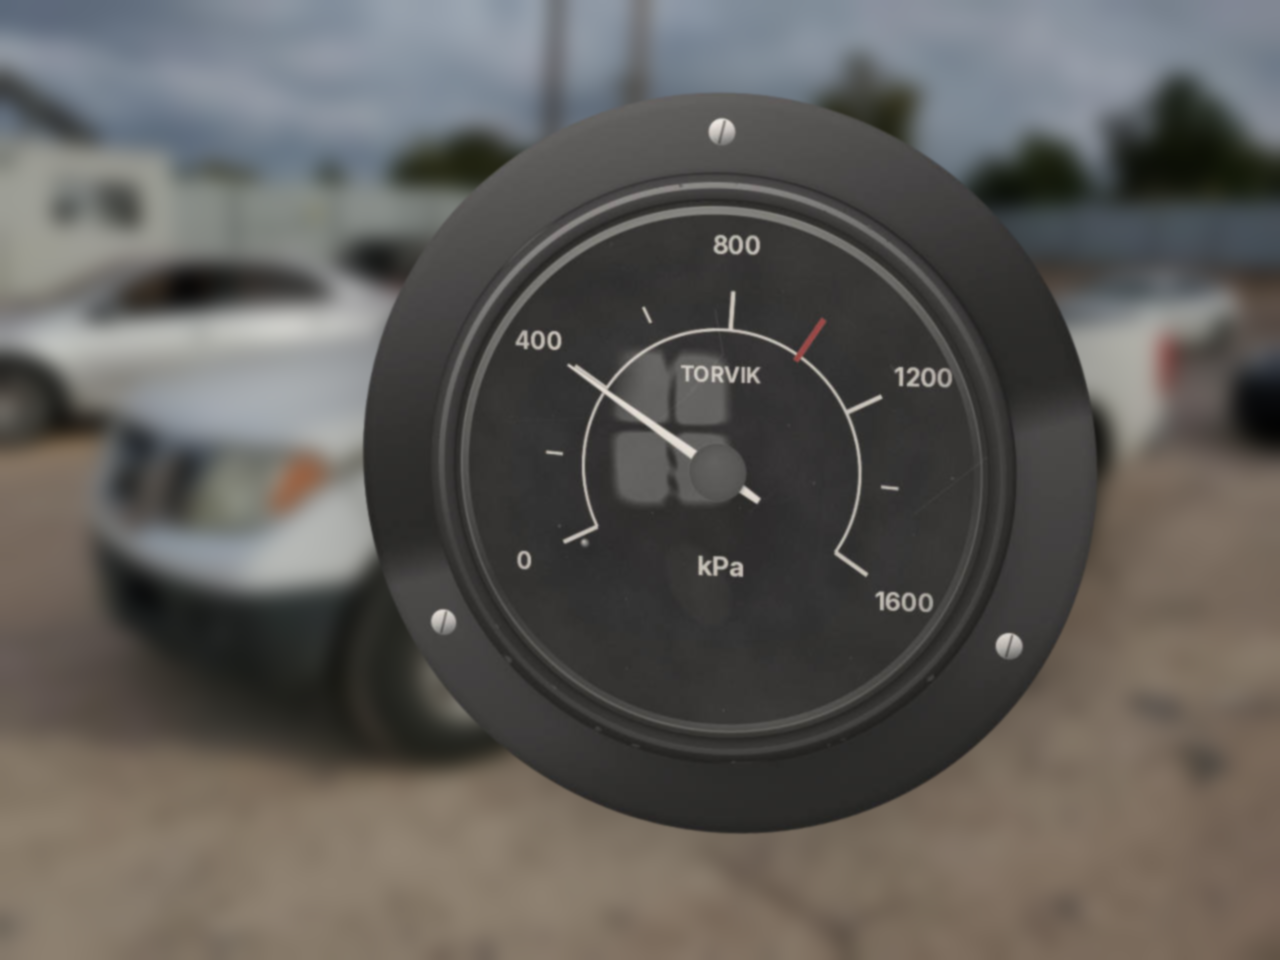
kPa 400
